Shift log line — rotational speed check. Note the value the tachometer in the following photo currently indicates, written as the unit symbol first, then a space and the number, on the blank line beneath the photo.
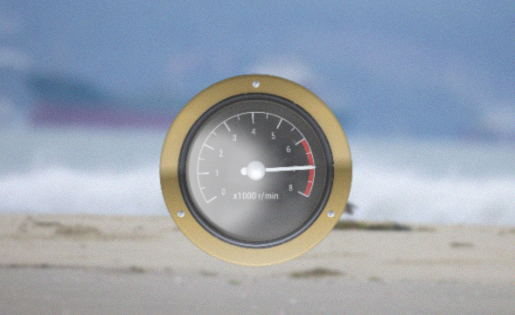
rpm 7000
